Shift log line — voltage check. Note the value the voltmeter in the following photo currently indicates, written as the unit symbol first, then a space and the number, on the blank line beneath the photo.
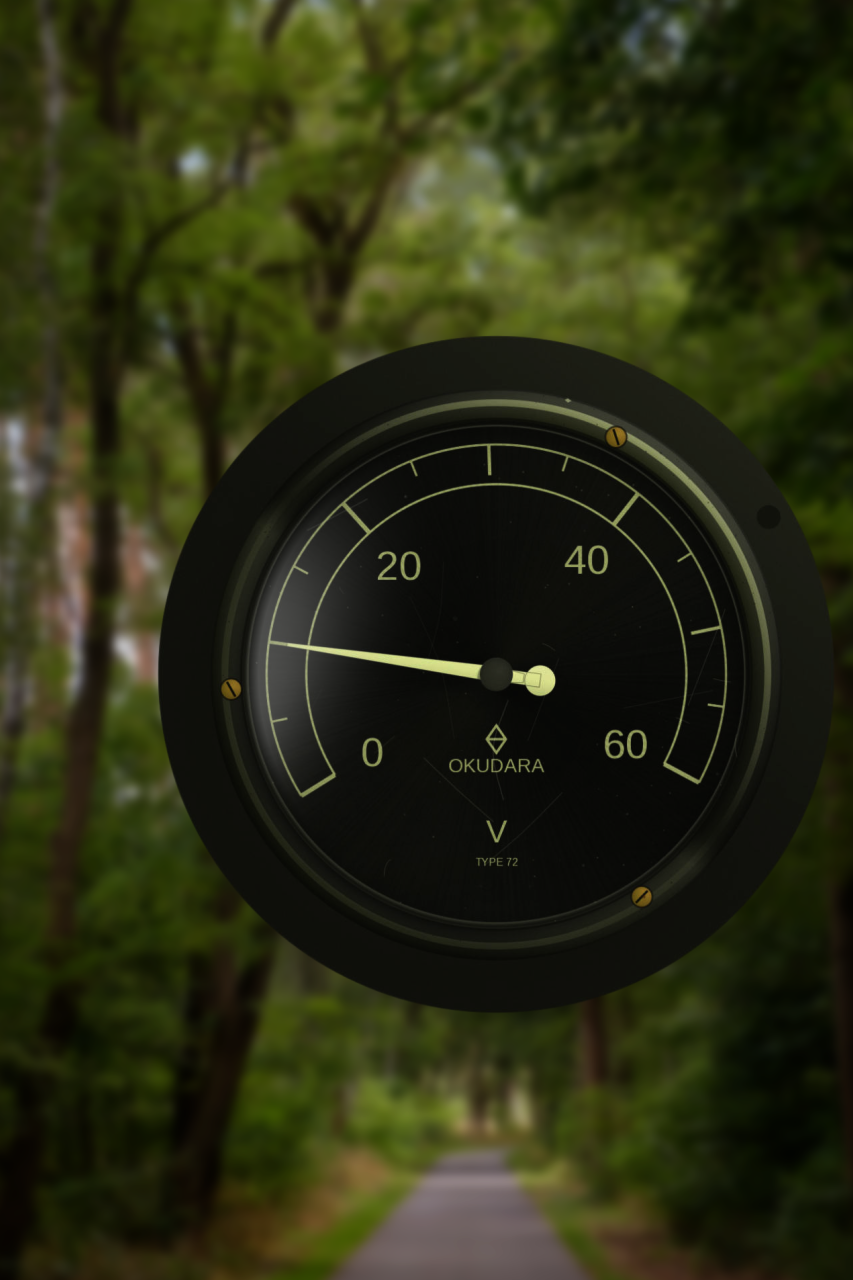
V 10
